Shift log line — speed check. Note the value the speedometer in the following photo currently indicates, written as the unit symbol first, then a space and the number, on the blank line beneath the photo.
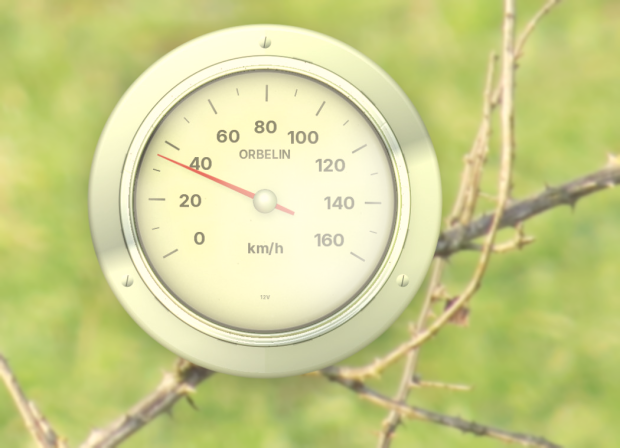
km/h 35
